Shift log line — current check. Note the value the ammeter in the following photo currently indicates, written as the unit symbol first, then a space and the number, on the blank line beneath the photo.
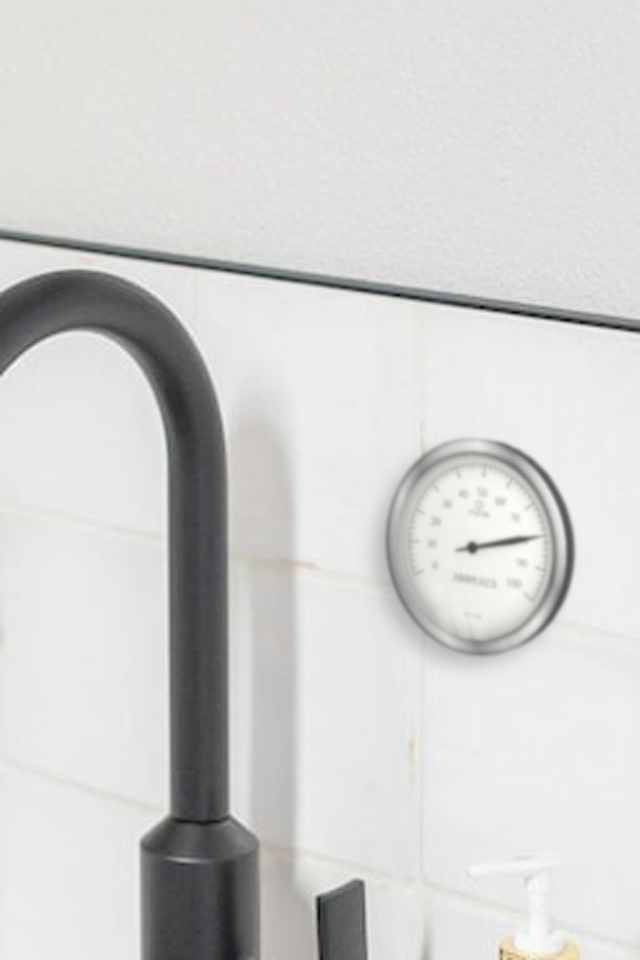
A 80
